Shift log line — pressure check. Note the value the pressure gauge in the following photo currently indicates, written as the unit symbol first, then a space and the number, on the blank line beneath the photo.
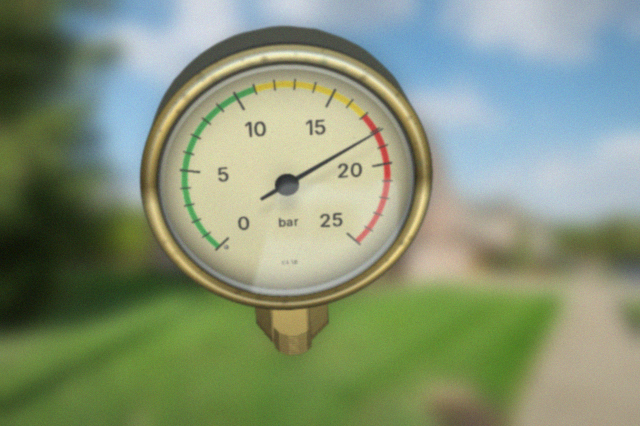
bar 18
